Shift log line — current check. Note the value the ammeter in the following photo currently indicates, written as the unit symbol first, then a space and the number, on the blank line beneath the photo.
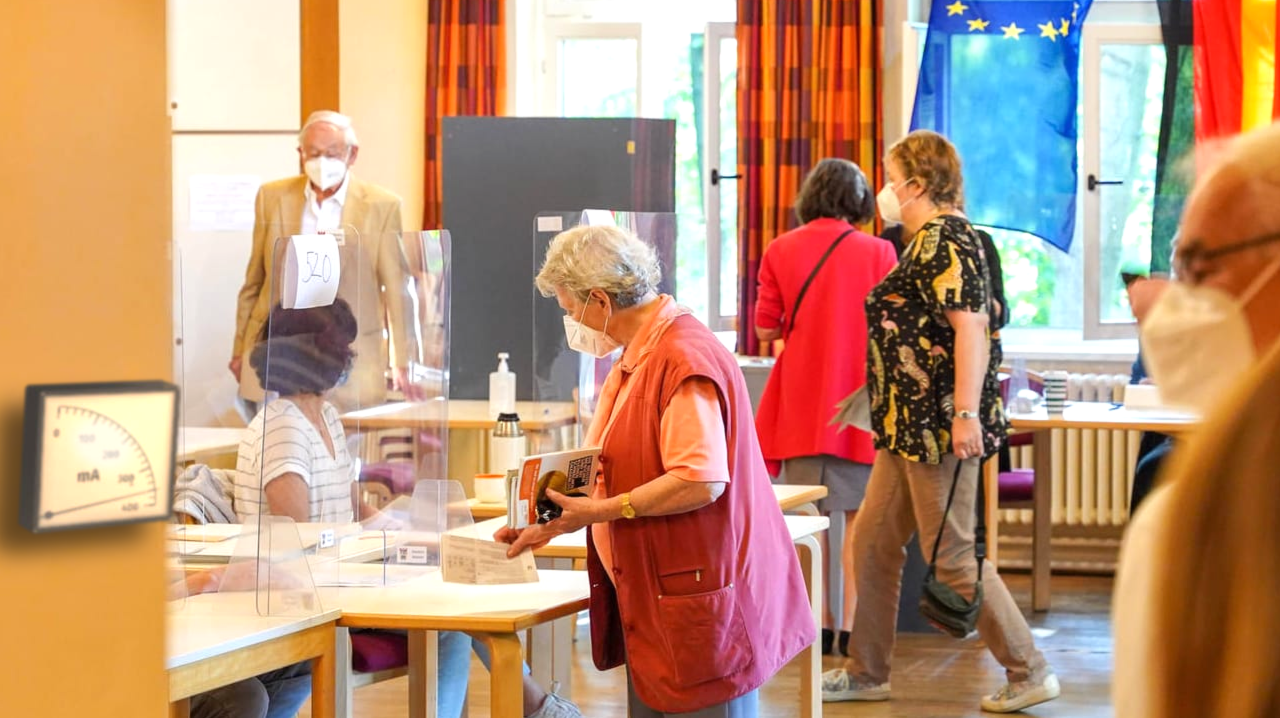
mA 360
